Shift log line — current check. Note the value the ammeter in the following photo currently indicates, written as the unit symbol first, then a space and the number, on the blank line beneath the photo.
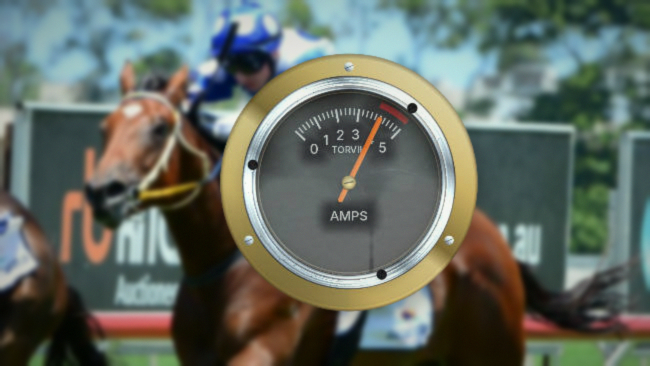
A 4
